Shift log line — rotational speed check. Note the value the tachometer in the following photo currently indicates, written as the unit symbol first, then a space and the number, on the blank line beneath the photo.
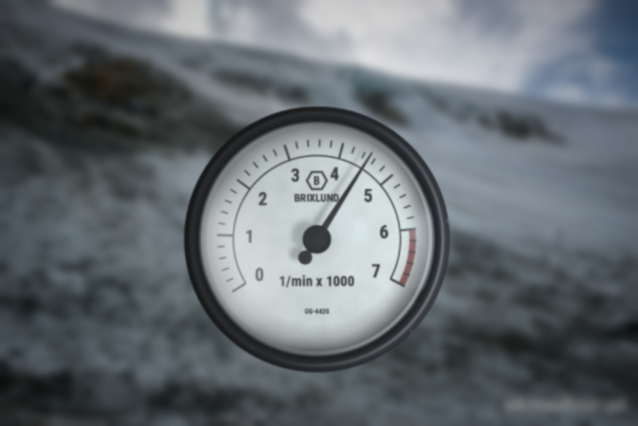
rpm 4500
